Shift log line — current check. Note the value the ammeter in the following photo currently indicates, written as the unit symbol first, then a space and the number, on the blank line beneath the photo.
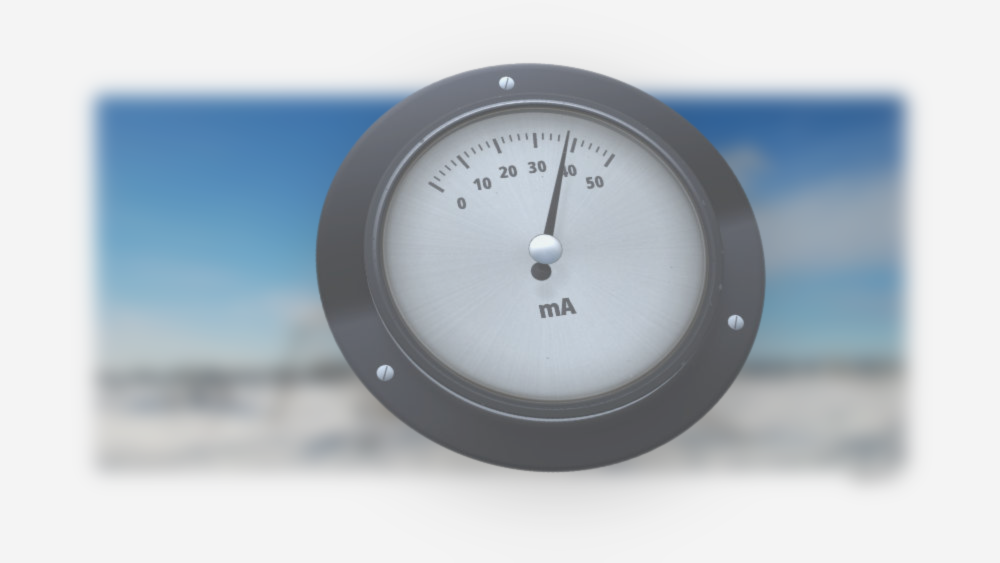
mA 38
